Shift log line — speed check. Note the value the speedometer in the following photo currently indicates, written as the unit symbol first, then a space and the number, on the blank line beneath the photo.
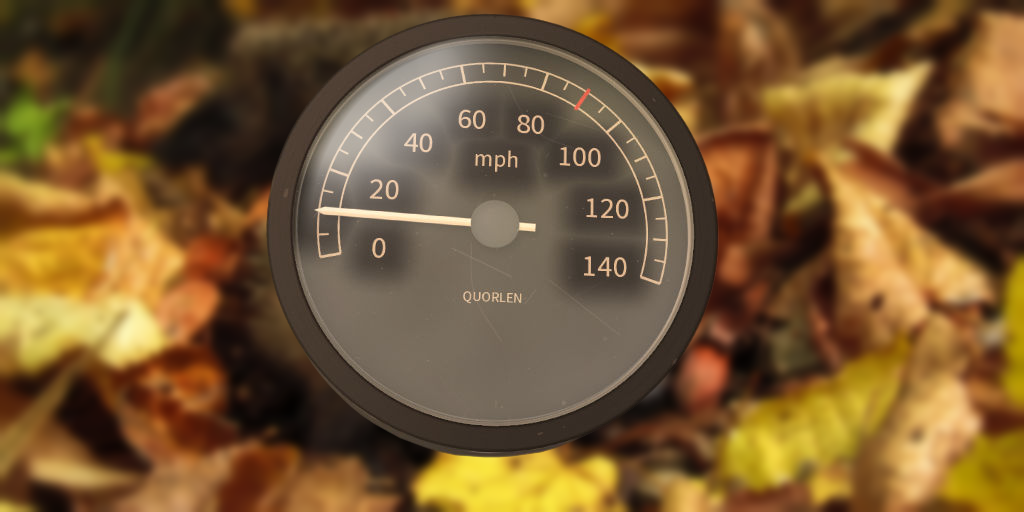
mph 10
